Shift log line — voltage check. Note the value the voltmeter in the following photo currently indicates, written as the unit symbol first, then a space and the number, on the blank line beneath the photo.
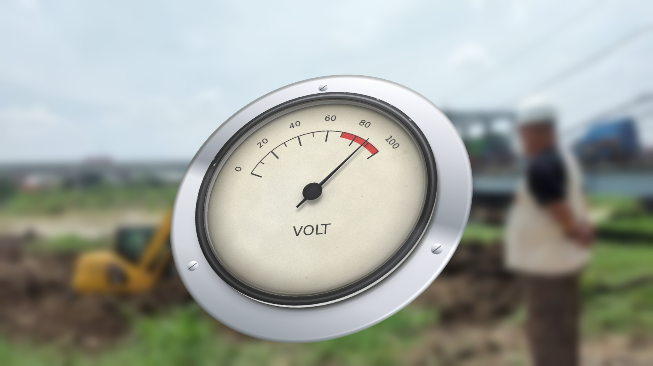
V 90
